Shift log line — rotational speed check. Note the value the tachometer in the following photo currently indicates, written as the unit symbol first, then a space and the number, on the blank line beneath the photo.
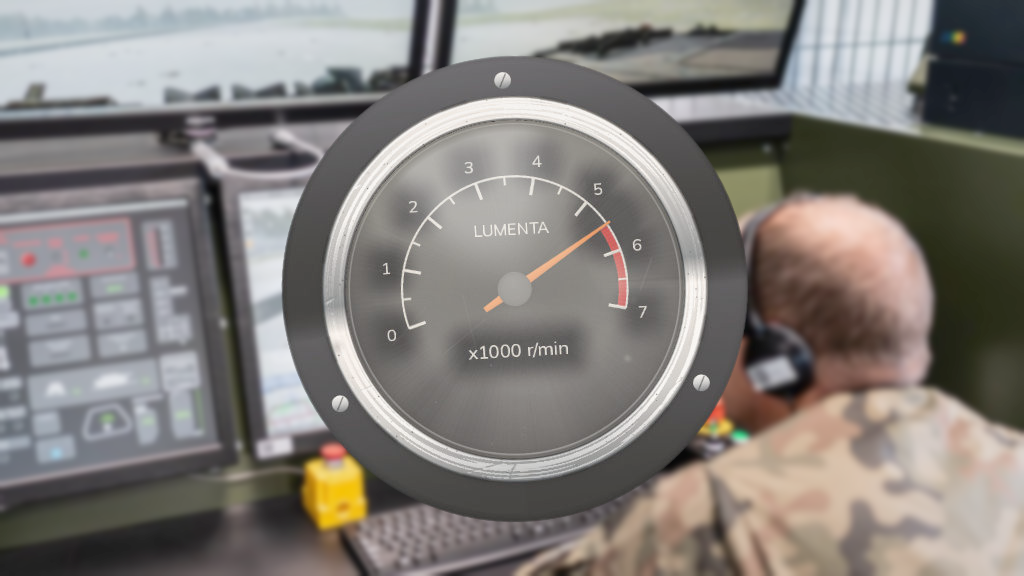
rpm 5500
